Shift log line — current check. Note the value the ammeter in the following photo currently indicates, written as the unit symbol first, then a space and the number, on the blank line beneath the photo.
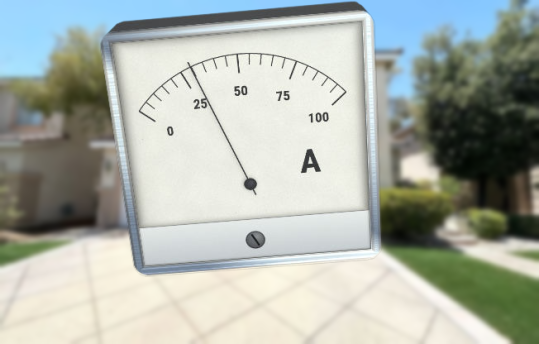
A 30
